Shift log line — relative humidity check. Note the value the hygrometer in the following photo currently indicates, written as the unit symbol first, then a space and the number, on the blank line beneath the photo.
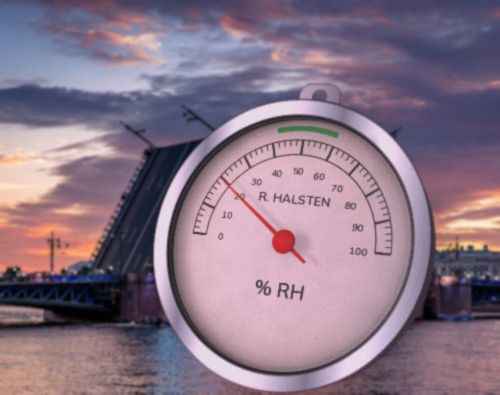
% 20
